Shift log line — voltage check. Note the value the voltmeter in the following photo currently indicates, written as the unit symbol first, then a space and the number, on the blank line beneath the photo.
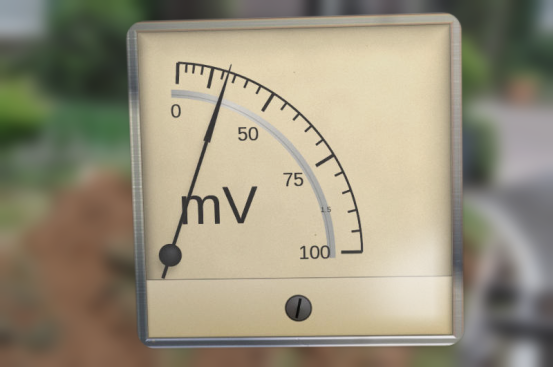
mV 32.5
